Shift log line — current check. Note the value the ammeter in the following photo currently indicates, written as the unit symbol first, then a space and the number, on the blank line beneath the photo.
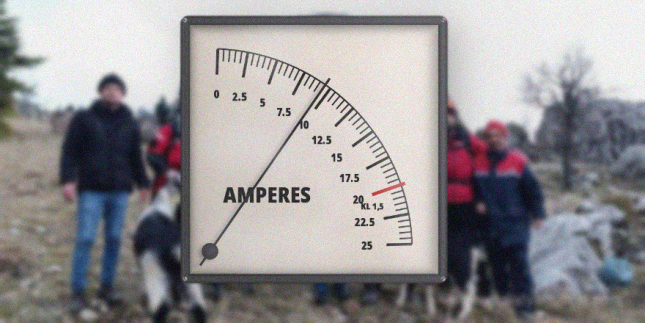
A 9.5
